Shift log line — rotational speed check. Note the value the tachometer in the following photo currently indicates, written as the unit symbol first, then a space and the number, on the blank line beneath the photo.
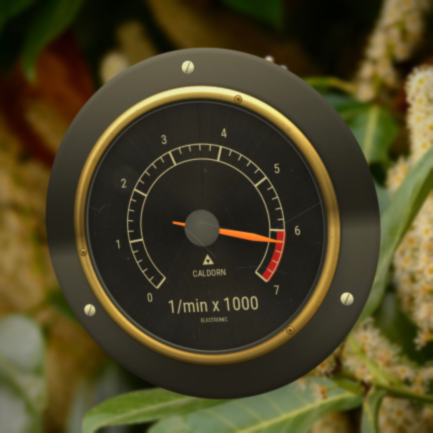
rpm 6200
